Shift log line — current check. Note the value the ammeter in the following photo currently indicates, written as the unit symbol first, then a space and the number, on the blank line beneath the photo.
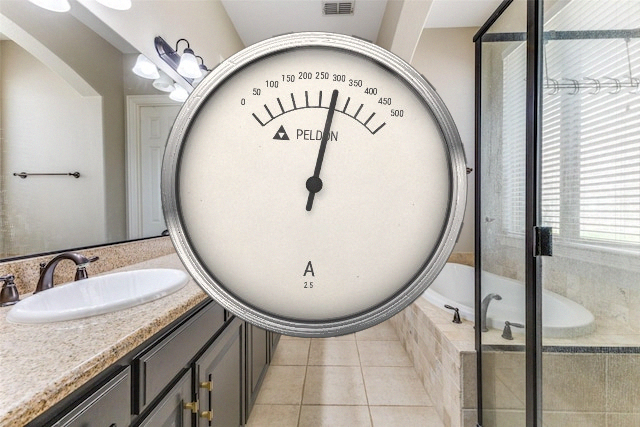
A 300
